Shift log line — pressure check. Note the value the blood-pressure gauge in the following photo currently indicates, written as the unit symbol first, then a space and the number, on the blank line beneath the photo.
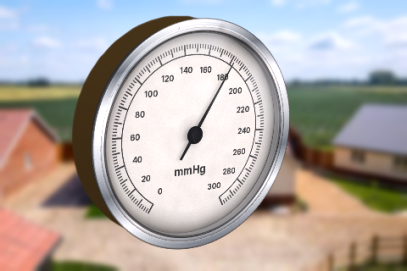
mmHg 180
